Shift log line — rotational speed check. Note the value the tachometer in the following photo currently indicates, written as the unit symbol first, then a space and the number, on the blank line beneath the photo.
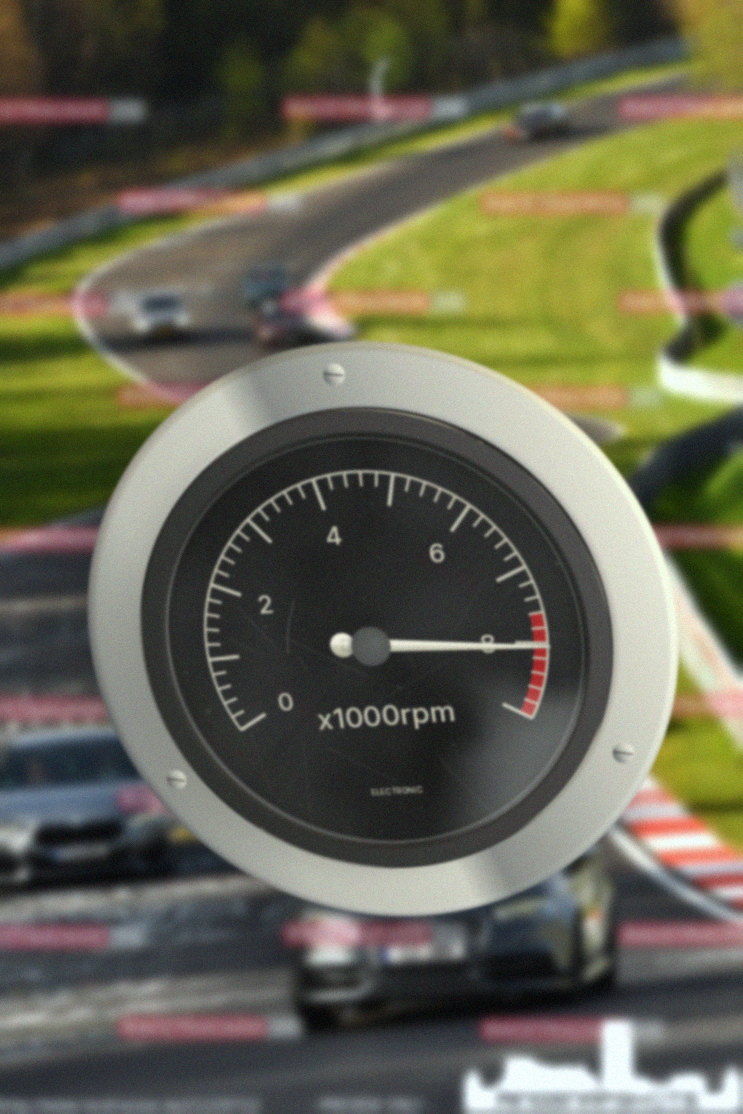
rpm 8000
